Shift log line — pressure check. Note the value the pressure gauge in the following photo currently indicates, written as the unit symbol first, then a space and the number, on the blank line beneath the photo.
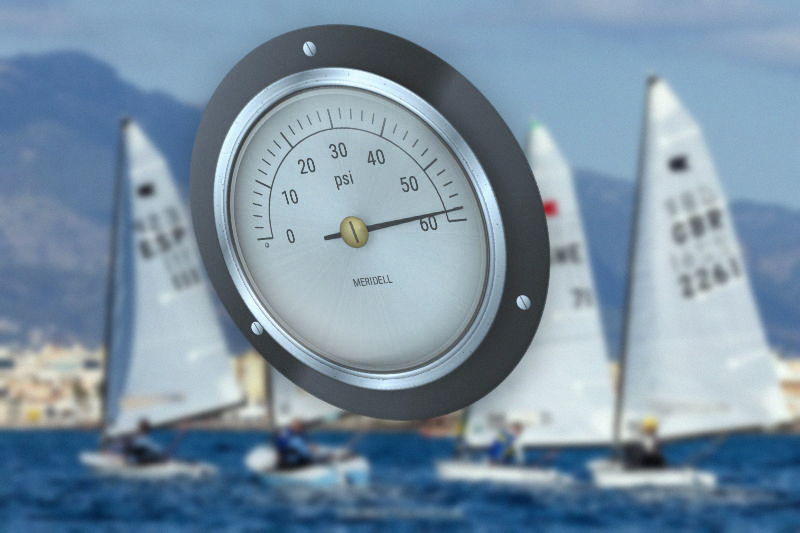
psi 58
